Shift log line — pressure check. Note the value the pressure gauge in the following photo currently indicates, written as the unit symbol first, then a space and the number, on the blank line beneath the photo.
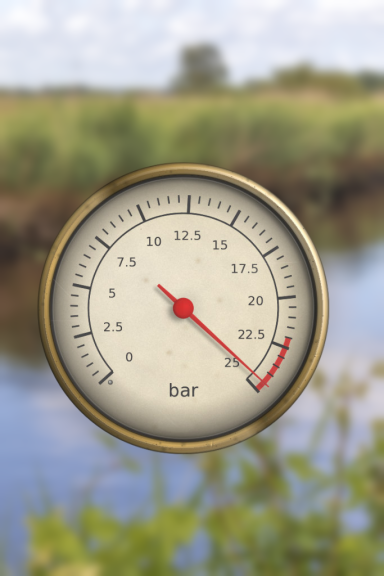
bar 24.5
